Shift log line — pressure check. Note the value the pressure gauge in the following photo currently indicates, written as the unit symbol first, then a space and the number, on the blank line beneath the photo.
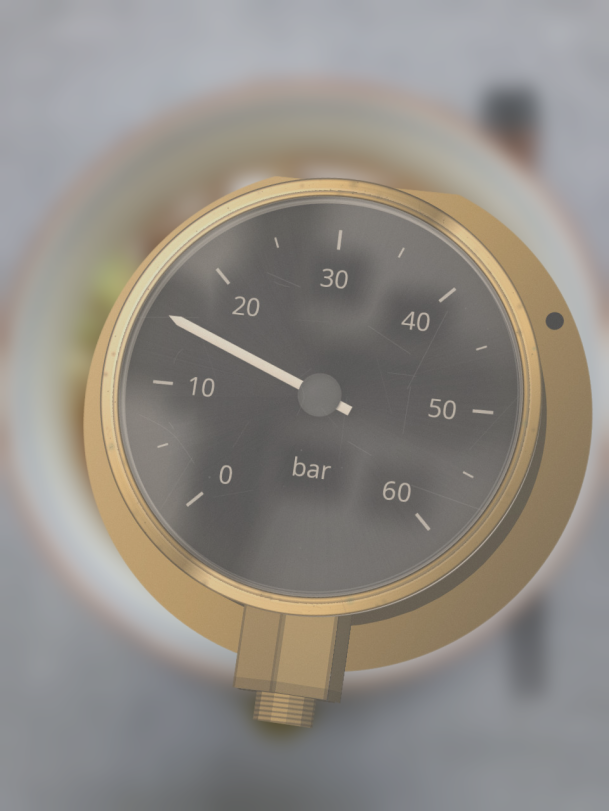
bar 15
